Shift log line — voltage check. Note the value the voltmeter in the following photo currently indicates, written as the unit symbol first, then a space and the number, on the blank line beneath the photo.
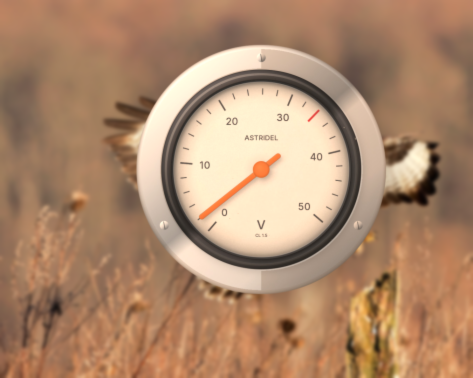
V 2
